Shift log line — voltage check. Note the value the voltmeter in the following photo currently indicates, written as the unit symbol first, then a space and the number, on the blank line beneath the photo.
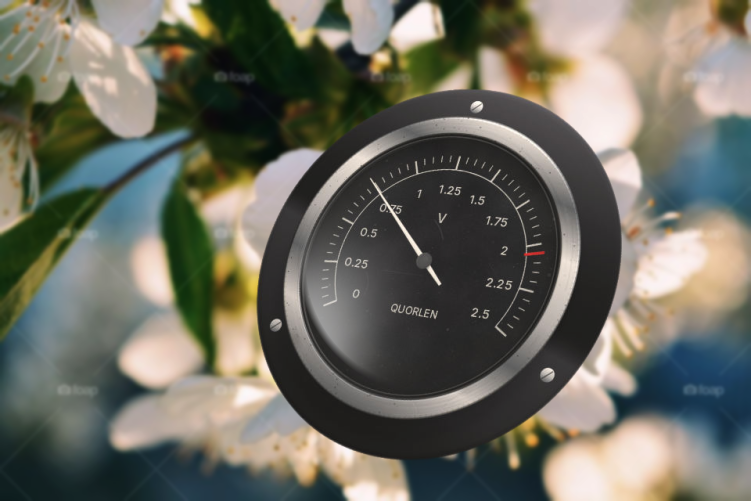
V 0.75
